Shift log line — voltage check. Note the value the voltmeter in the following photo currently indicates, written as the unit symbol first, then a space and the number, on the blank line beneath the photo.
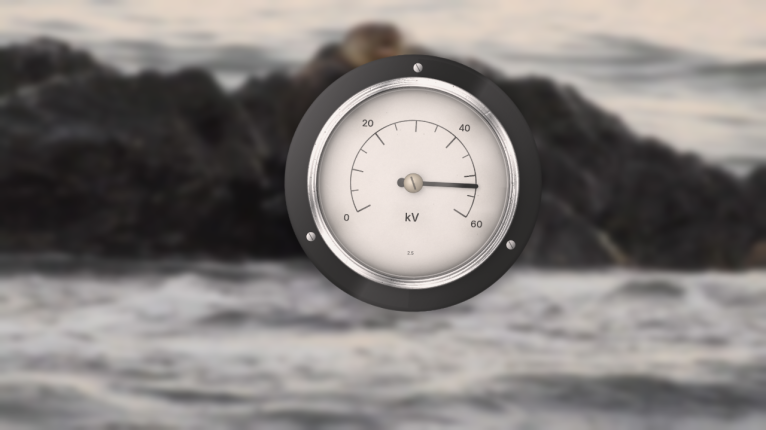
kV 52.5
